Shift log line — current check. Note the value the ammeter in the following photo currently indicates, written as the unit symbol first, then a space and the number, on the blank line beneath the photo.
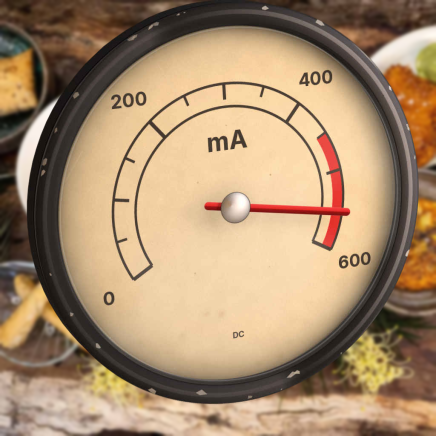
mA 550
